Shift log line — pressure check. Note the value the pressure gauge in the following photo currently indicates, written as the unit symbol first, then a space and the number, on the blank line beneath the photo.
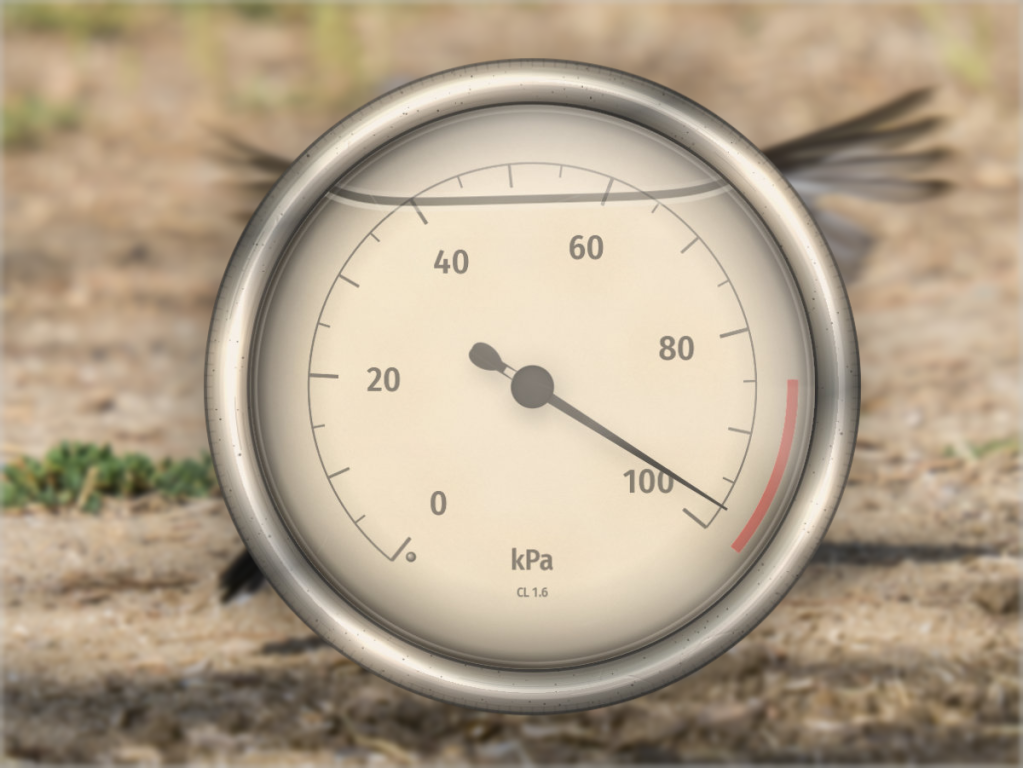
kPa 97.5
